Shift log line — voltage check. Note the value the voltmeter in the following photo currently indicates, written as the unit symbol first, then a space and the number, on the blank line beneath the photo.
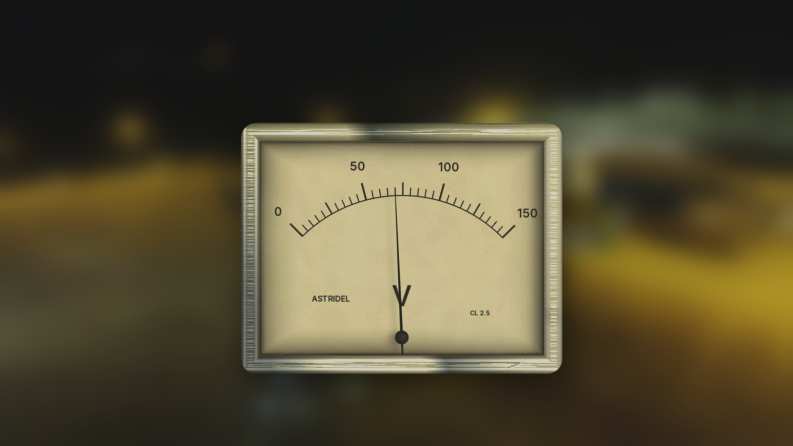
V 70
